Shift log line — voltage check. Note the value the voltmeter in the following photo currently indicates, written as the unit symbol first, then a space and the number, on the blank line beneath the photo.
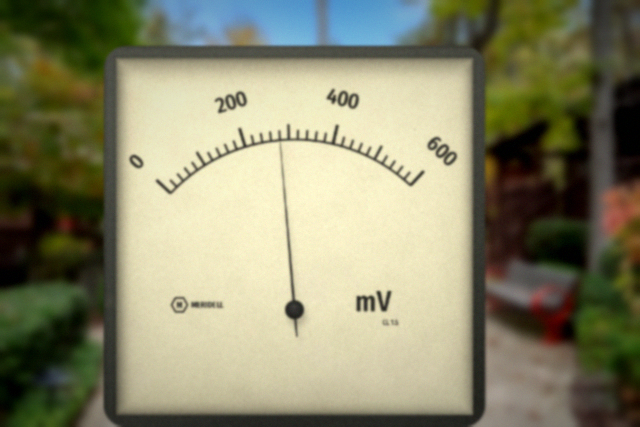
mV 280
